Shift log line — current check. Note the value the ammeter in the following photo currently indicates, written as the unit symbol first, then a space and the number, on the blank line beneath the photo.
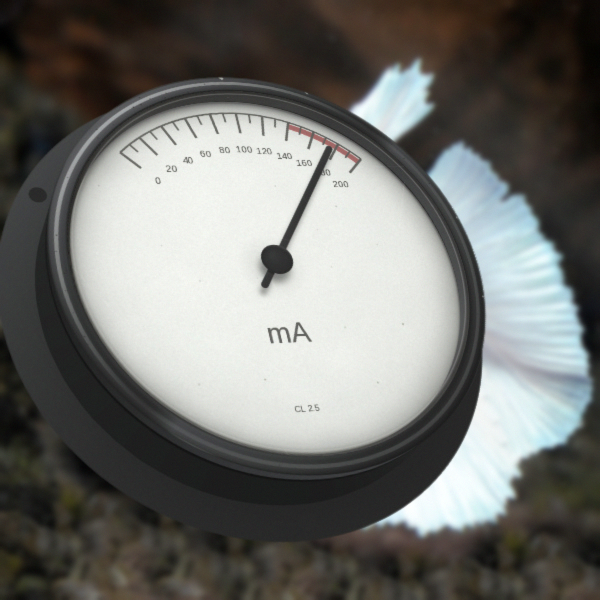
mA 175
